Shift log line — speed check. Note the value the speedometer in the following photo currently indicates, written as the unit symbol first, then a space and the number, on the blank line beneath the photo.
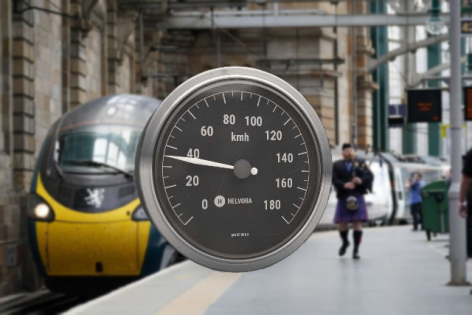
km/h 35
